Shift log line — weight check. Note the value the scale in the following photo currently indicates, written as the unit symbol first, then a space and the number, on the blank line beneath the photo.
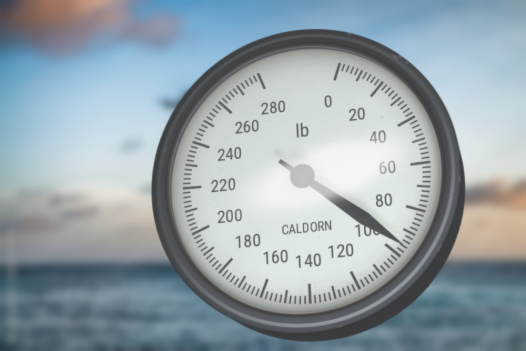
lb 96
